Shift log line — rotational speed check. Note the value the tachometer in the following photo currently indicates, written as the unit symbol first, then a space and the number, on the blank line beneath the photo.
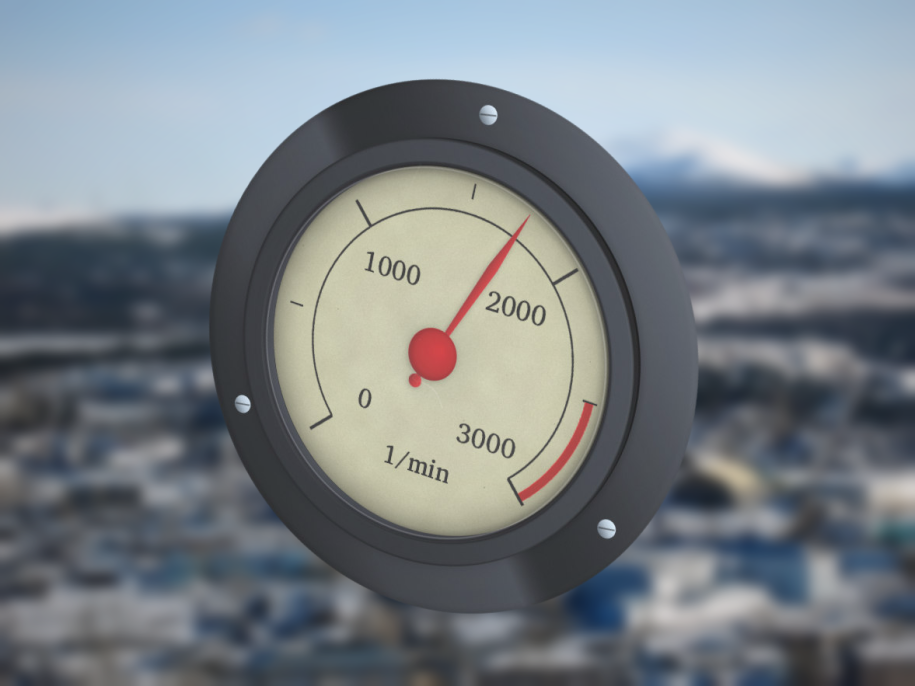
rpm 1750
